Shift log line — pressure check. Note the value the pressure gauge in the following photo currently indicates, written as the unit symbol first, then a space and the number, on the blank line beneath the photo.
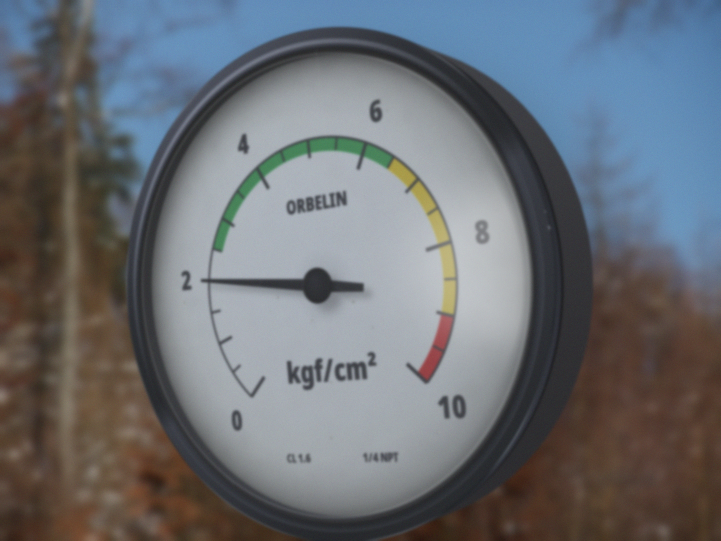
kg/cm² 2
